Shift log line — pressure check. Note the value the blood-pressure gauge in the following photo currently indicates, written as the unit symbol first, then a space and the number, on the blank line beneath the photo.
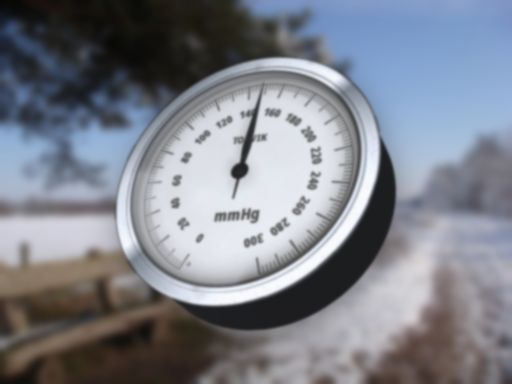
mmHg 150
